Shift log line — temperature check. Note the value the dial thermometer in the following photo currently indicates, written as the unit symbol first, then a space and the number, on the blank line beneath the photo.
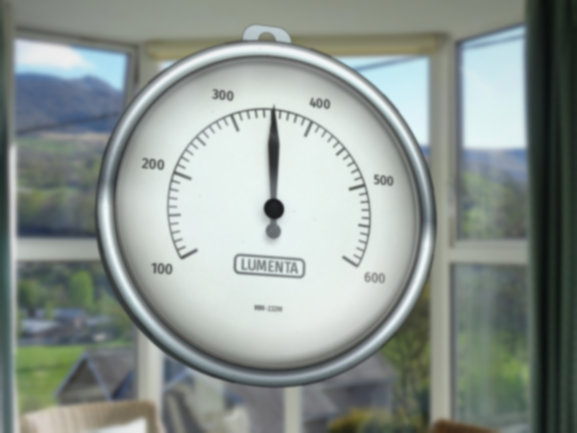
°F 350
